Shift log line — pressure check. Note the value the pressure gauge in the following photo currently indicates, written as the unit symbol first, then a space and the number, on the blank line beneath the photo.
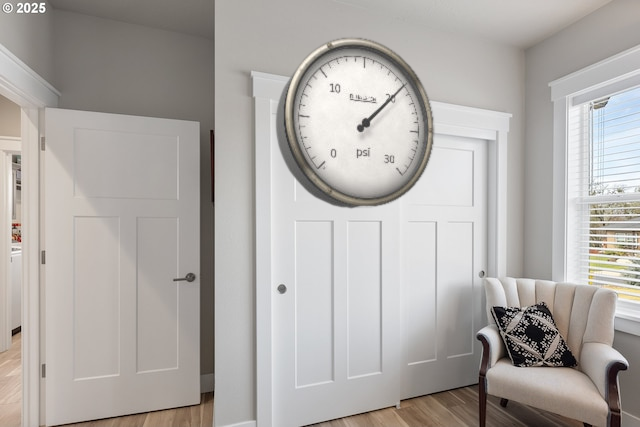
psi 20
